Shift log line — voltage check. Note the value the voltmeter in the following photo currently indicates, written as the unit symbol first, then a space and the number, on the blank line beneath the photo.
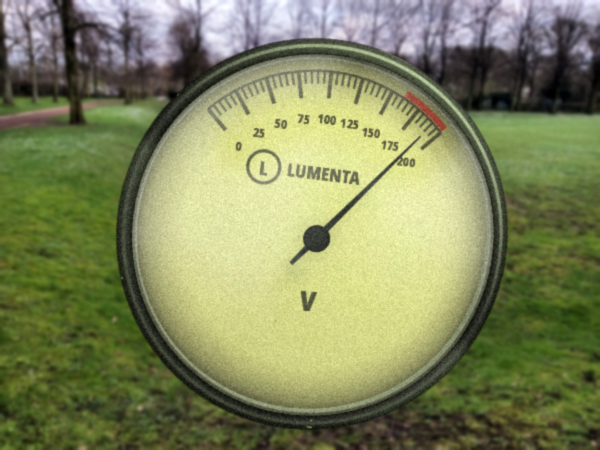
V 190
